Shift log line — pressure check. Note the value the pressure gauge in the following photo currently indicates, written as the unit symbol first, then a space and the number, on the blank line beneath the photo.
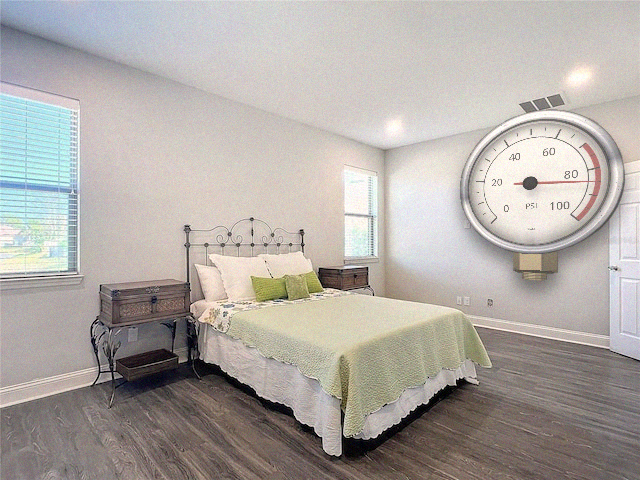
psi 85
